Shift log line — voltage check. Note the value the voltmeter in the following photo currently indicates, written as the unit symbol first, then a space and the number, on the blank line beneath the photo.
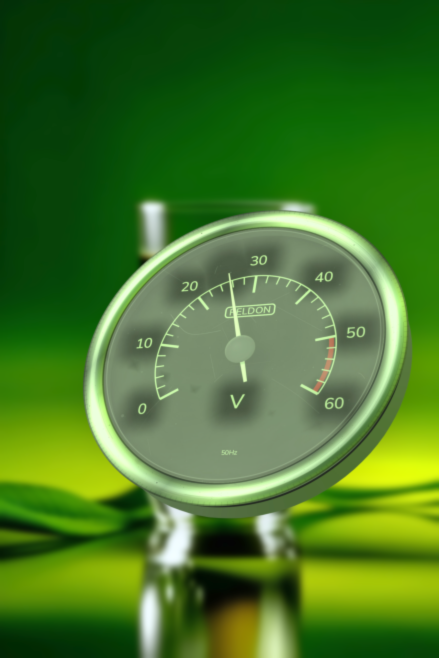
V 26
